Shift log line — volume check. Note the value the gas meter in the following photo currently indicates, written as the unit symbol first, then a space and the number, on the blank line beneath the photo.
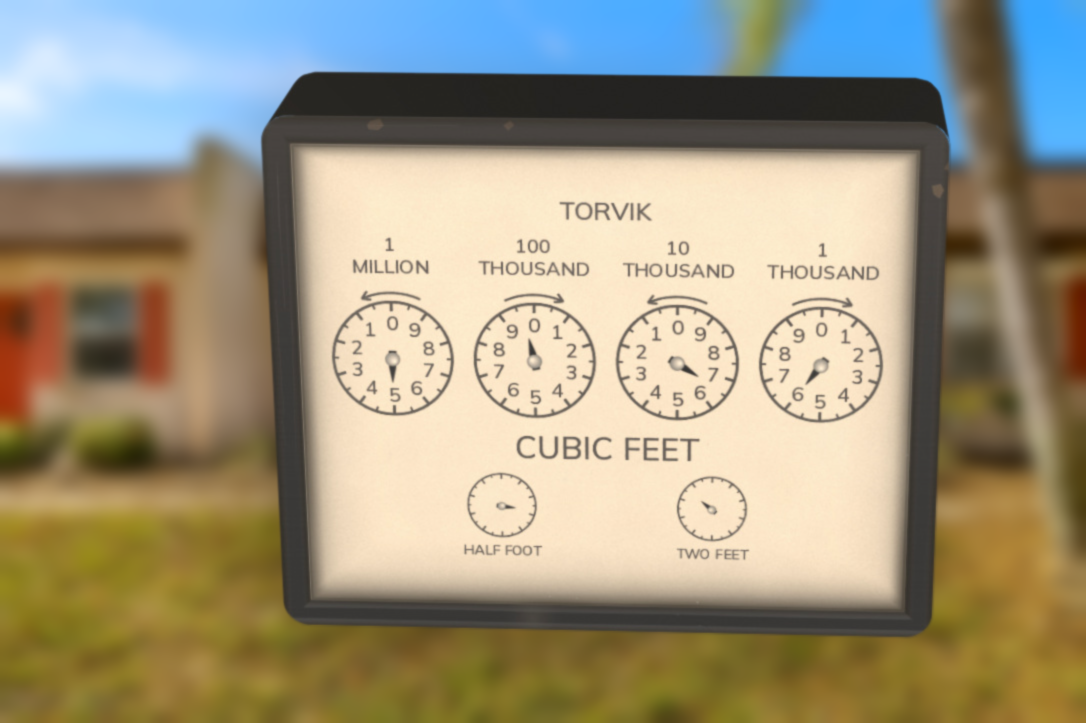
ft³ 496600
